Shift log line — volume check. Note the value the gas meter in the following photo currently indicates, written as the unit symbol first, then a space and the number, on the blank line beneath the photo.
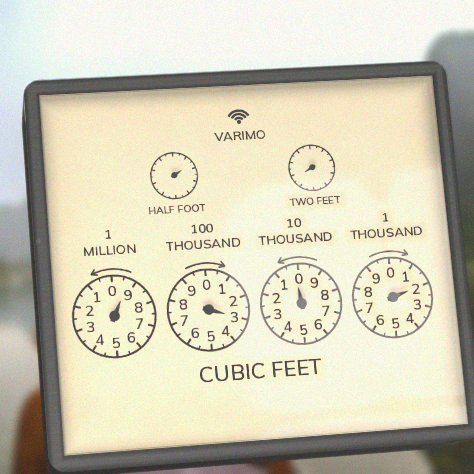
ft³ 930200
